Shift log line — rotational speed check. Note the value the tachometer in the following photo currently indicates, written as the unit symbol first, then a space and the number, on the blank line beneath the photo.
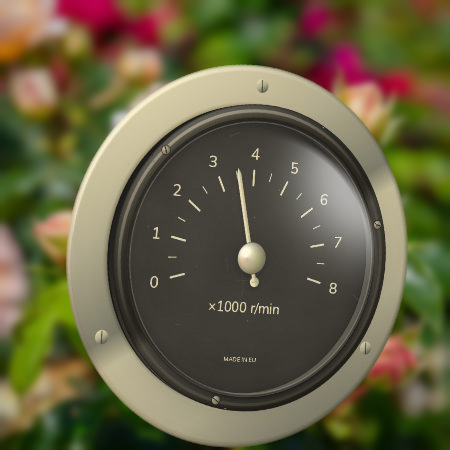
rpm 3500
